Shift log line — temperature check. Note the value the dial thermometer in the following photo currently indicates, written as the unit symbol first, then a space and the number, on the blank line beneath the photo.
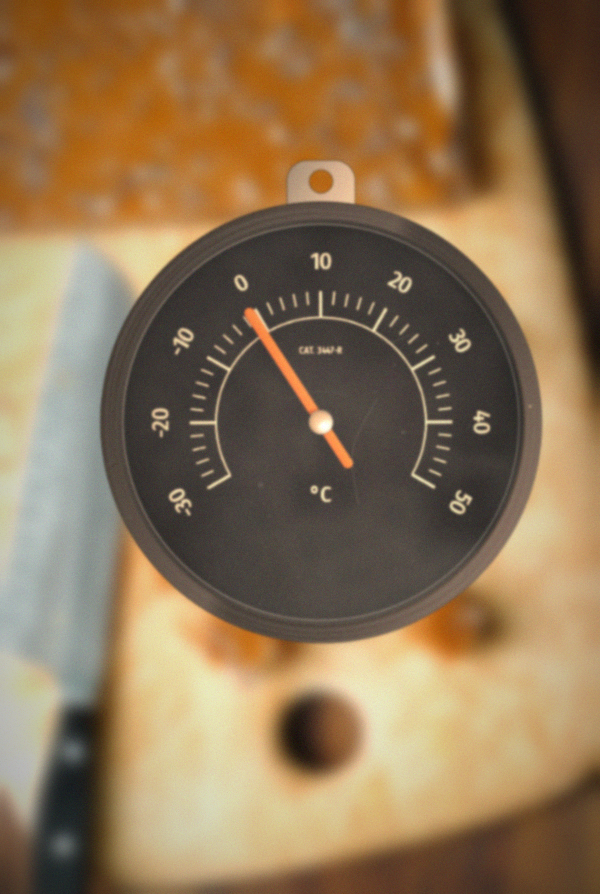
°C -1
